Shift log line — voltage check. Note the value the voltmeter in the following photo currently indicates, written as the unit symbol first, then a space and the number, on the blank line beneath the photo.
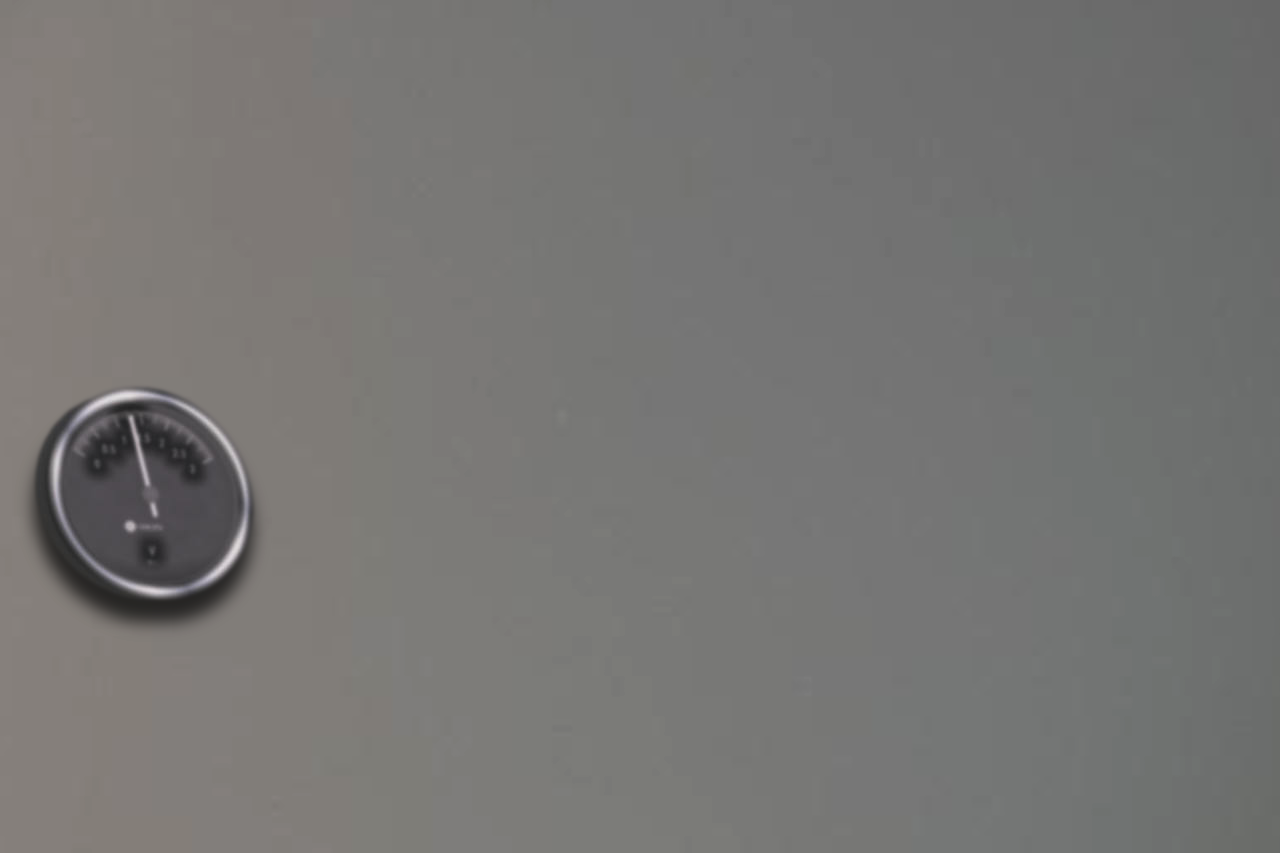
V 1.25
